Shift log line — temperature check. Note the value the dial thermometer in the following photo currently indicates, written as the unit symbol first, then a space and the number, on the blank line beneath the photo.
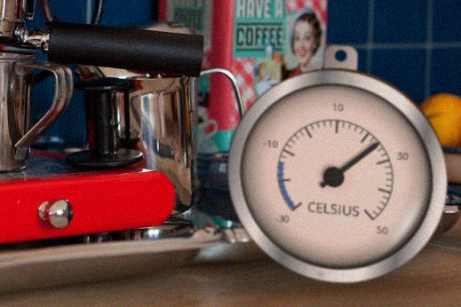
°C 24
